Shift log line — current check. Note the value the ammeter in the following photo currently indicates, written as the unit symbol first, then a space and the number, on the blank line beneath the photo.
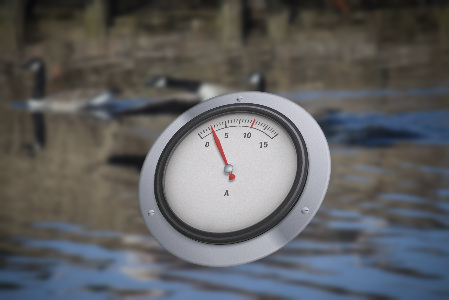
A 2.5
